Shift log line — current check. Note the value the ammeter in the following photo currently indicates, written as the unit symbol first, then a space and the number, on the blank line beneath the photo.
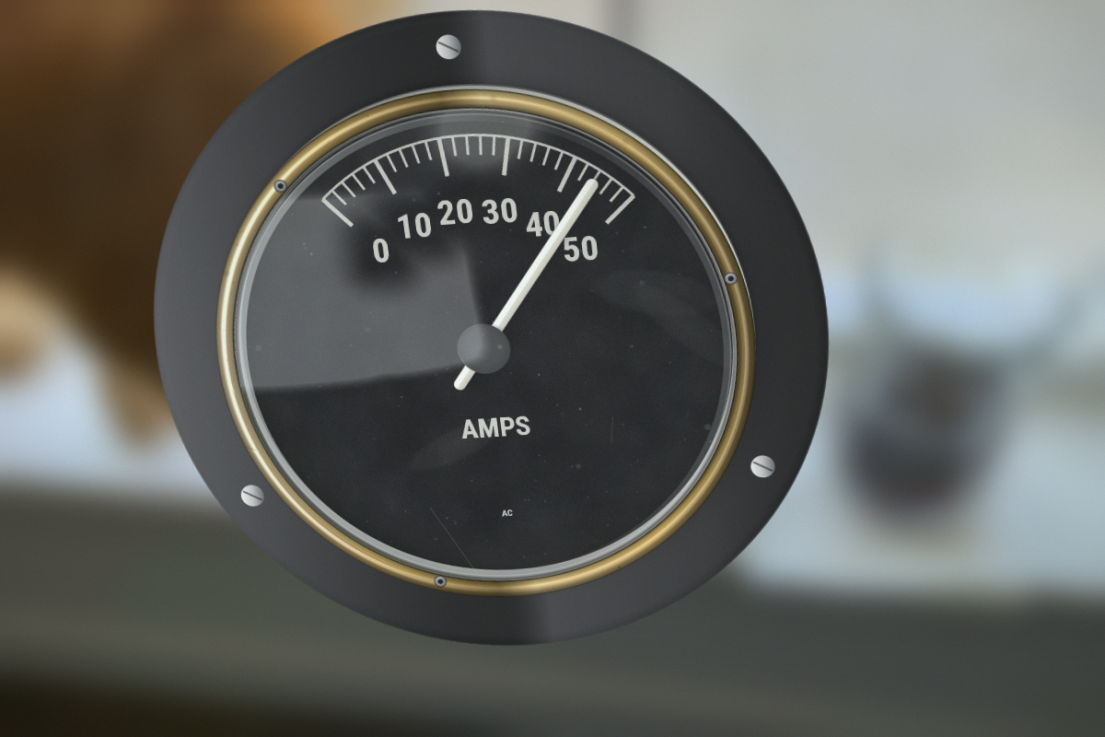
A 44
